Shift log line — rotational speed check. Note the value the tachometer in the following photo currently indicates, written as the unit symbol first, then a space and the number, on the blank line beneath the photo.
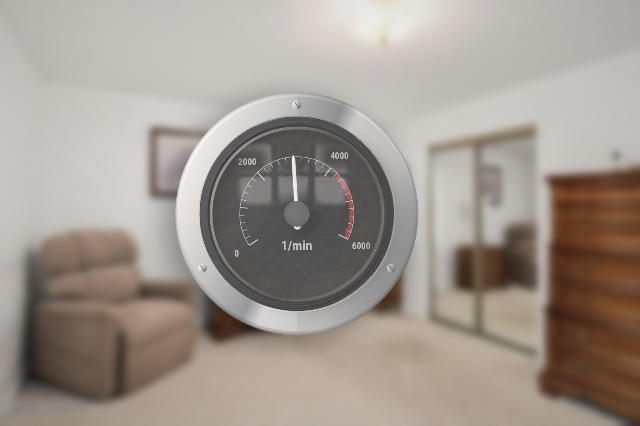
rpm 3000
